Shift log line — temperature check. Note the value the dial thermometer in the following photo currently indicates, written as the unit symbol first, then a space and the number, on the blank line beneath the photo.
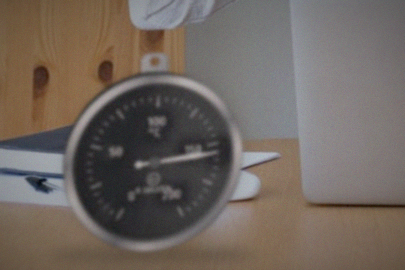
°C 155
